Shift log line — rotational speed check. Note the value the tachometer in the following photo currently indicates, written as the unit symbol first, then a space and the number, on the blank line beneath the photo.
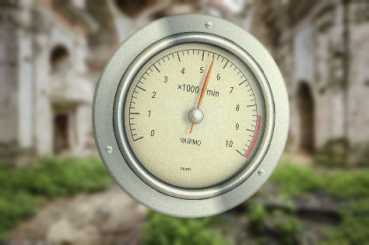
rpm 5400
